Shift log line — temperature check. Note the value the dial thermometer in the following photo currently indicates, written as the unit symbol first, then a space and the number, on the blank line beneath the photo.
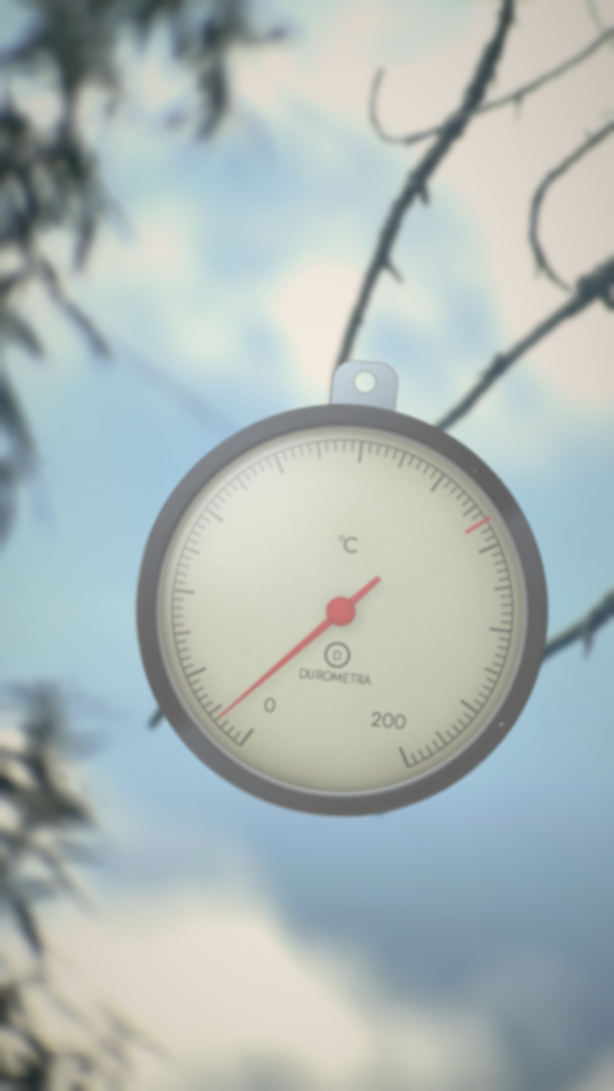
°C 8
